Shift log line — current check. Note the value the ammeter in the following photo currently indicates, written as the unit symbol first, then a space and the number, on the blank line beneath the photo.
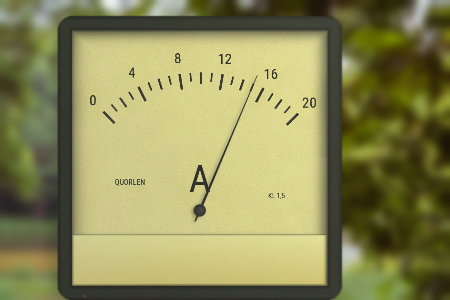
A 15
